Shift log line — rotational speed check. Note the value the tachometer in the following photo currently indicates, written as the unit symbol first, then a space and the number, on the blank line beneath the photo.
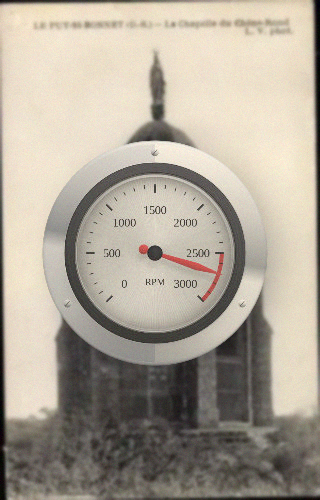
rpm 2700
